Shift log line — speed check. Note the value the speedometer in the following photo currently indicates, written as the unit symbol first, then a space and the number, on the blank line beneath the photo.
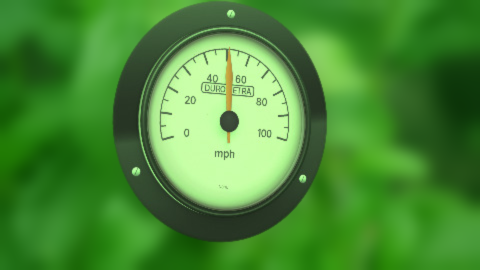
mph 50
